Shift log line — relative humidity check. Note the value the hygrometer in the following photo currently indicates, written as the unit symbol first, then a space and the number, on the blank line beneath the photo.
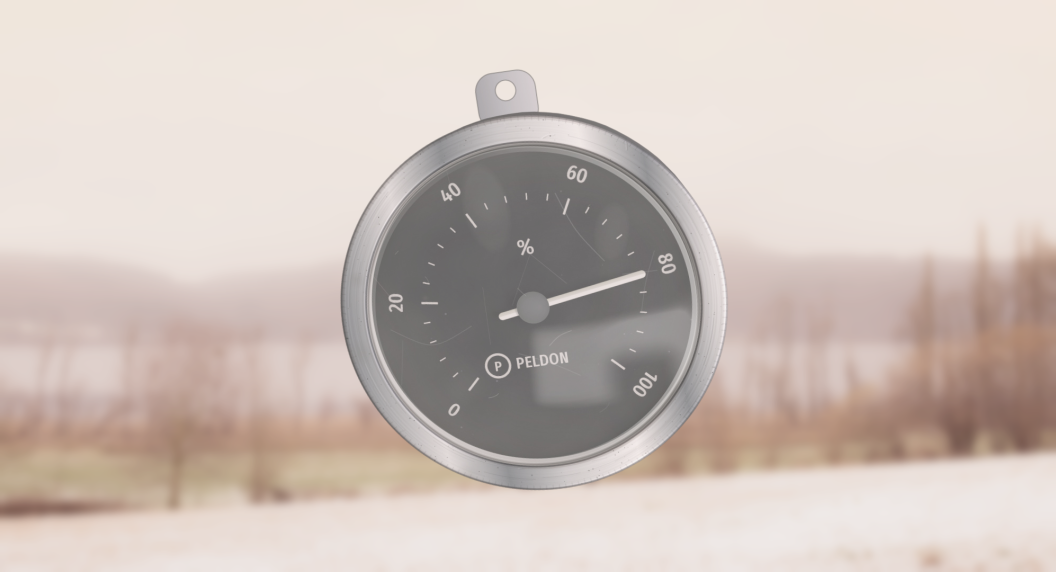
% 80
